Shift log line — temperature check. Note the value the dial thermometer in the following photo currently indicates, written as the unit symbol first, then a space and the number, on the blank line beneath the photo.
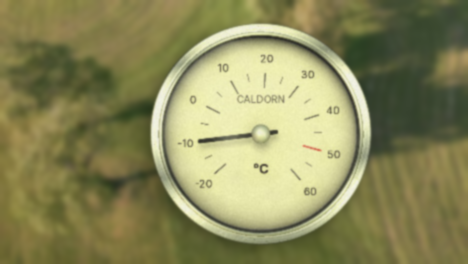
°C -10
